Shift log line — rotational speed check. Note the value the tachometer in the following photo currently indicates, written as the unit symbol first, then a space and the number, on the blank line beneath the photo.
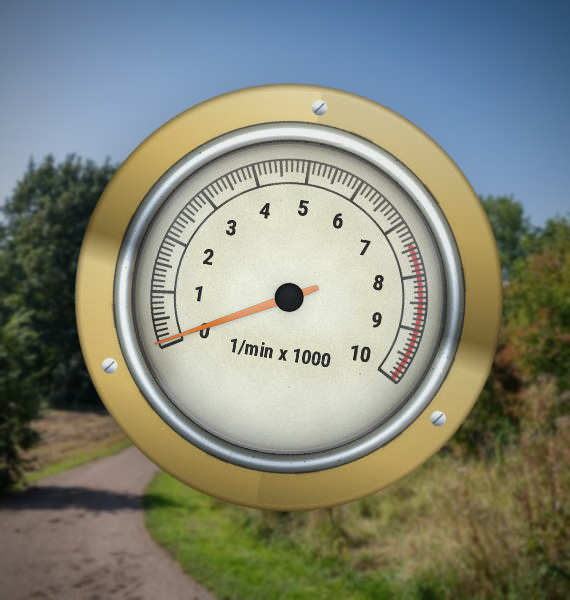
rpm 100
